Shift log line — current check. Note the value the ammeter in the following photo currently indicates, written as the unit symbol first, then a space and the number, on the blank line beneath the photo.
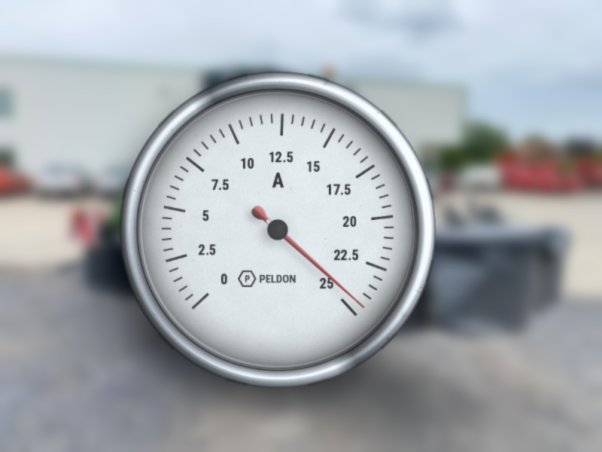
A 24.5
